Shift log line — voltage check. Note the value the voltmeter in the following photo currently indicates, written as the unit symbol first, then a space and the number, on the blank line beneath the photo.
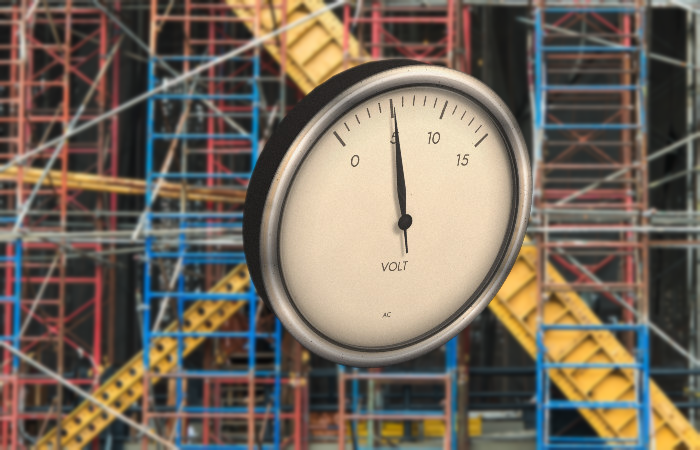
V 5
